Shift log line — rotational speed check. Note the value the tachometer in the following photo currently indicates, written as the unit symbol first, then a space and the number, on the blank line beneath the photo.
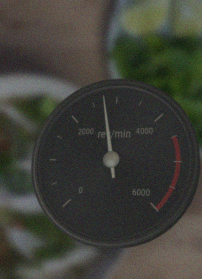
rpm 2750
